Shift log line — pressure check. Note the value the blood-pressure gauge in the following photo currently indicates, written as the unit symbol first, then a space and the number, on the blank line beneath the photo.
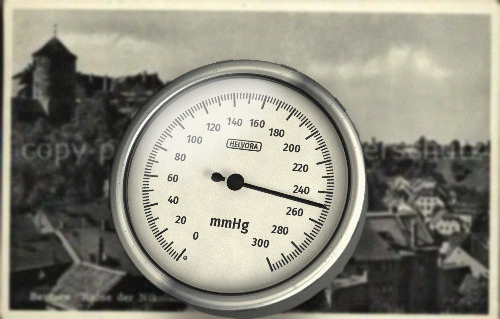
mmHg 250
